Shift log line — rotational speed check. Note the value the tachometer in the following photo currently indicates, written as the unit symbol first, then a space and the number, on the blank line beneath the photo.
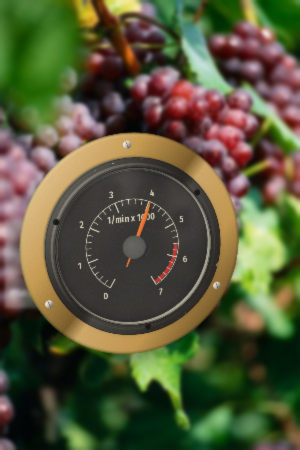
rpm 4000
